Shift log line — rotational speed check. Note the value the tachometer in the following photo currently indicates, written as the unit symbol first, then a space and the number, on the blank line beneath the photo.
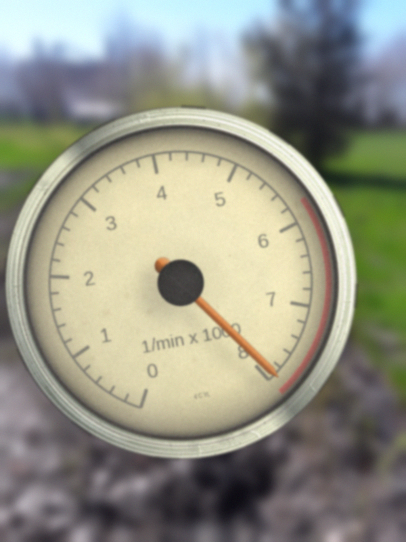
rpm 7900
